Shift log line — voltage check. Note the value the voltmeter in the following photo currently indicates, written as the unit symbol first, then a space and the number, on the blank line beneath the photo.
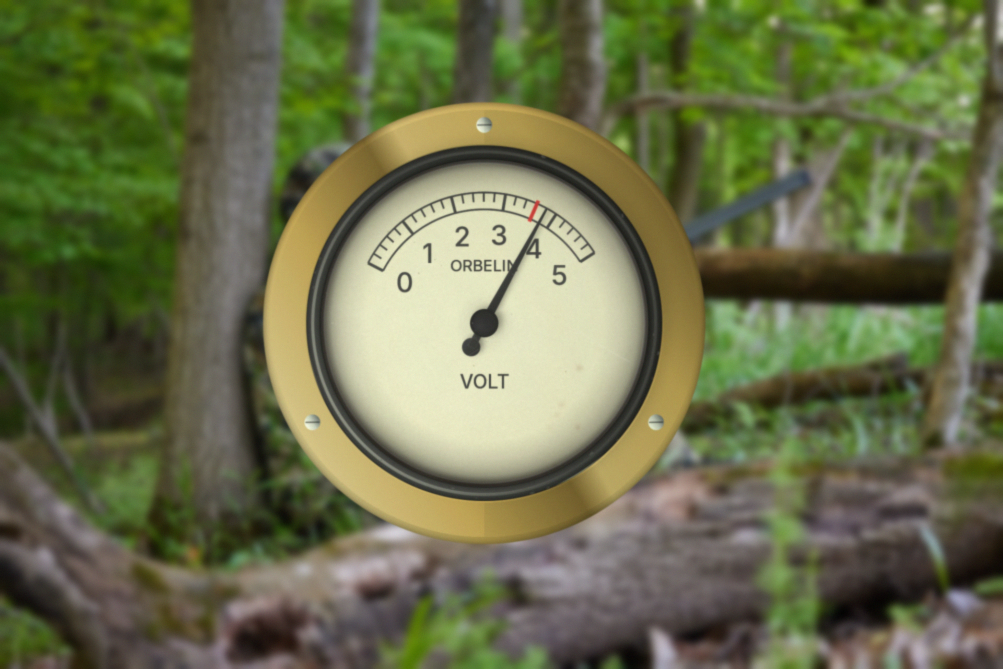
V 3.8
